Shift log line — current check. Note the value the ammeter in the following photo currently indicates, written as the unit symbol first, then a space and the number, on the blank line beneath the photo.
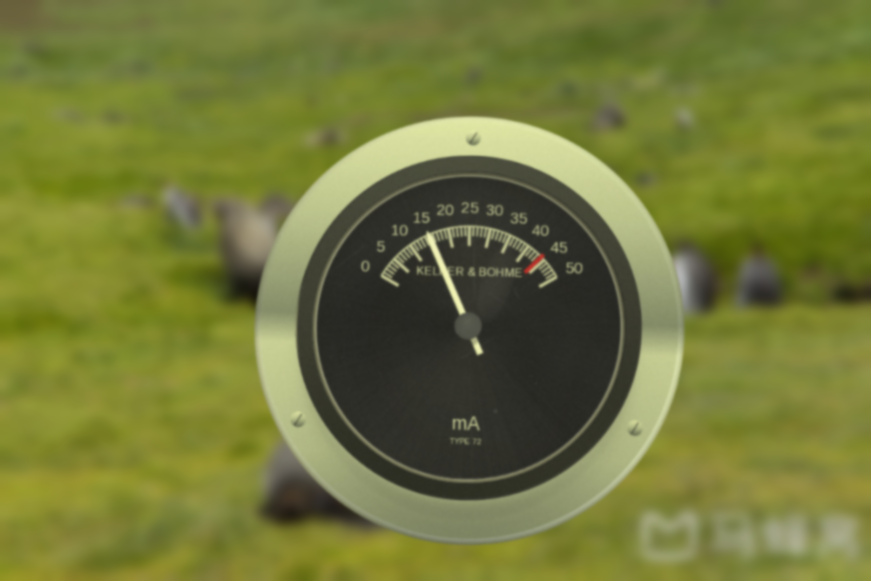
mA 15
